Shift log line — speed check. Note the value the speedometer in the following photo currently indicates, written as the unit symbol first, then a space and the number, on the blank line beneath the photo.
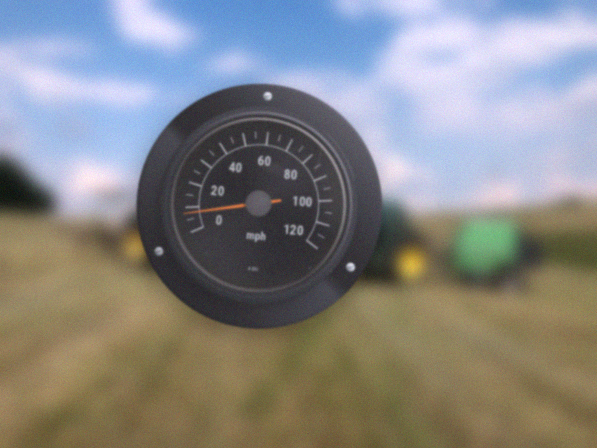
mph 7.5
